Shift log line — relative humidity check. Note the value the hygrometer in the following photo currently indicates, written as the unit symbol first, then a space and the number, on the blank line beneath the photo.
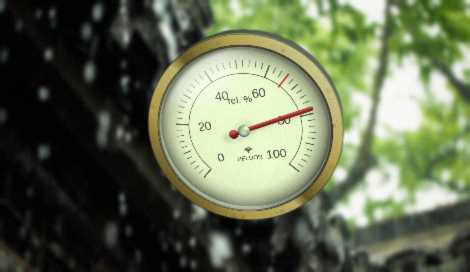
% 78
